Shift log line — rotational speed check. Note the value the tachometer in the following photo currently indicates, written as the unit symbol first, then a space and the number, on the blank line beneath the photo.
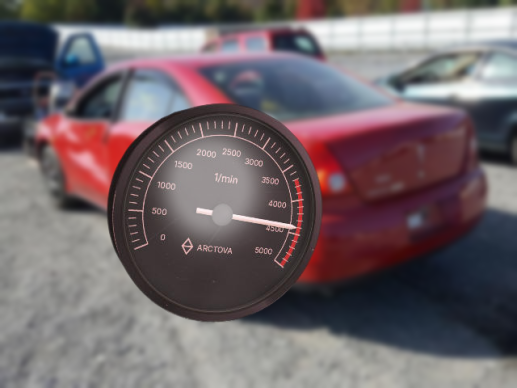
rpm 4400
